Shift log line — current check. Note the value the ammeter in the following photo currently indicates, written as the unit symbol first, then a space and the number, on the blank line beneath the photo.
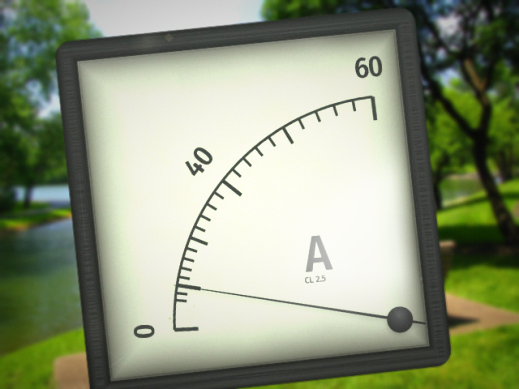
A 20
